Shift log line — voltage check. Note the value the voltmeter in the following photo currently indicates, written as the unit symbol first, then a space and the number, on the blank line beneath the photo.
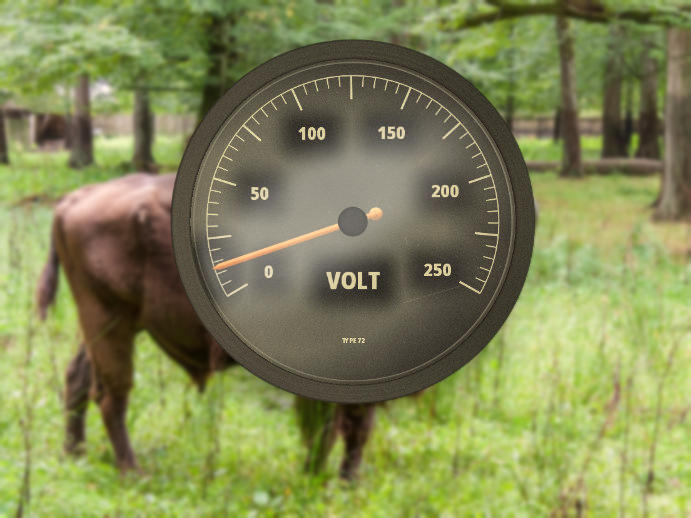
V 12.5
